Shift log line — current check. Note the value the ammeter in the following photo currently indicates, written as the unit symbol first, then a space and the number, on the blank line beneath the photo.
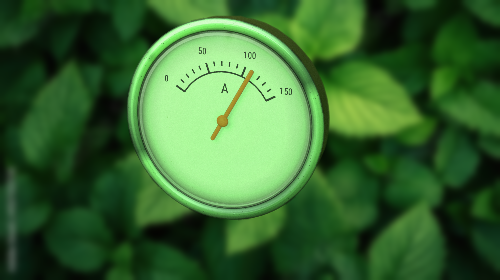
A 110
